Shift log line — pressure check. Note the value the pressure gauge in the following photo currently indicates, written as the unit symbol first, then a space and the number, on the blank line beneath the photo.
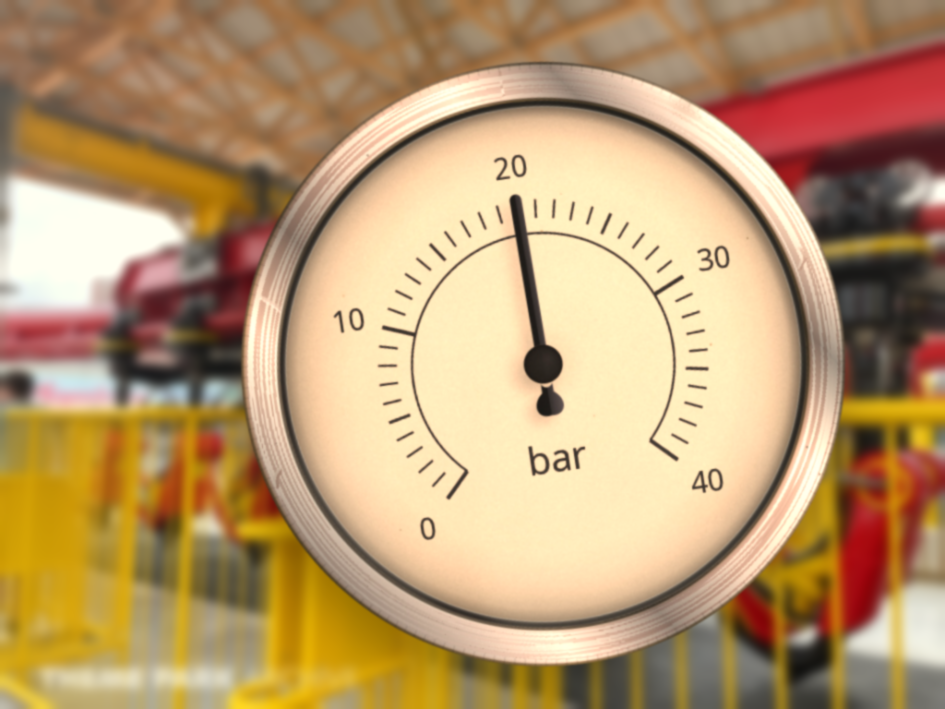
bar 20
